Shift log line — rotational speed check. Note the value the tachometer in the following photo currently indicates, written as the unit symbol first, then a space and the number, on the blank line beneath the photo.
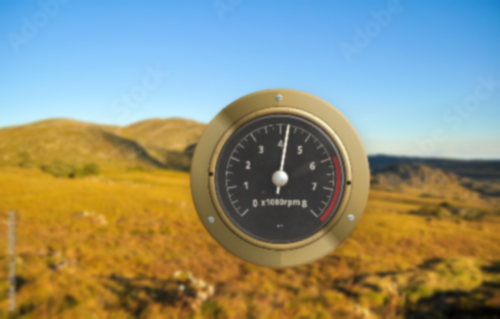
rpm 4250
